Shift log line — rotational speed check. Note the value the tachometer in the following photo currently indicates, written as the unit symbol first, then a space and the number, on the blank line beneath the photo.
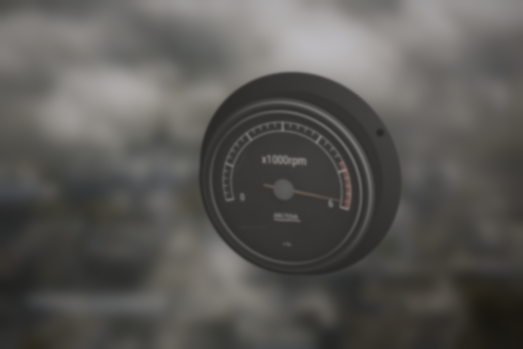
rpm 5800
